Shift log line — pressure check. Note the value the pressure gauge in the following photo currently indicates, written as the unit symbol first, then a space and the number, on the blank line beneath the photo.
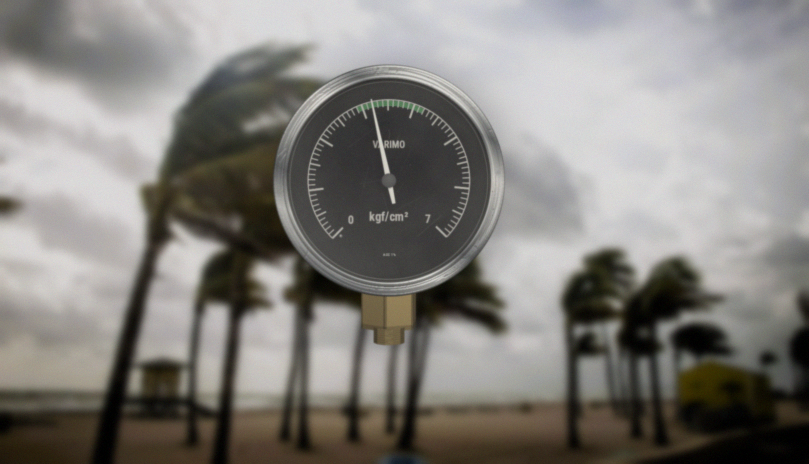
kg/cm² 3.2
